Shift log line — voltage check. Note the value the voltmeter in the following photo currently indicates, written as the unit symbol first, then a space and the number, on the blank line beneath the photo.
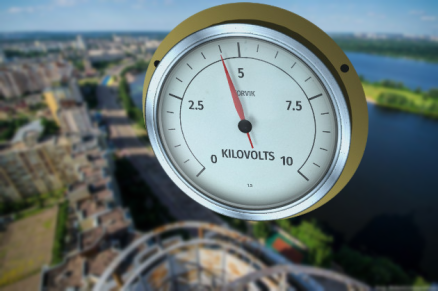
kV 4.5
